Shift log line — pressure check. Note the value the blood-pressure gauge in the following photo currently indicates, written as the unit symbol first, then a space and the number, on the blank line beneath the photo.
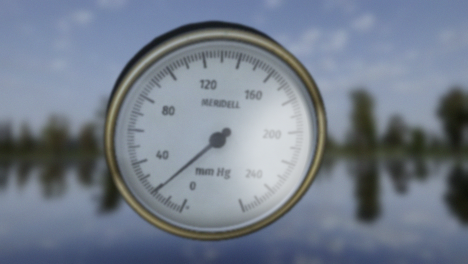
mmHg 20
